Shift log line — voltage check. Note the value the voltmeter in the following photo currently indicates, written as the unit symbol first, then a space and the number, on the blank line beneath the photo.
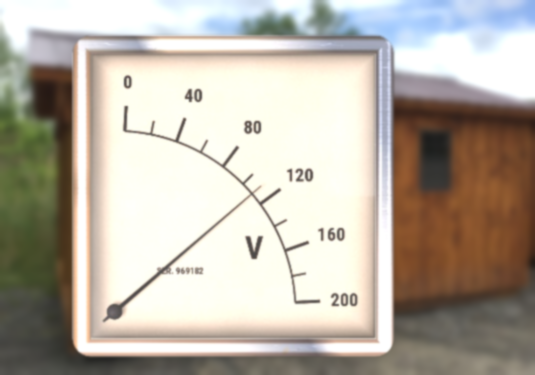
V 110
